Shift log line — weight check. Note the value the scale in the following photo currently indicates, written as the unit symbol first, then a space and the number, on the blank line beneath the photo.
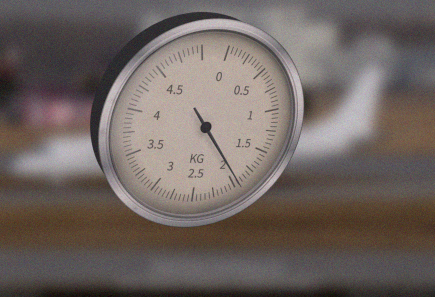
kg 1.95
